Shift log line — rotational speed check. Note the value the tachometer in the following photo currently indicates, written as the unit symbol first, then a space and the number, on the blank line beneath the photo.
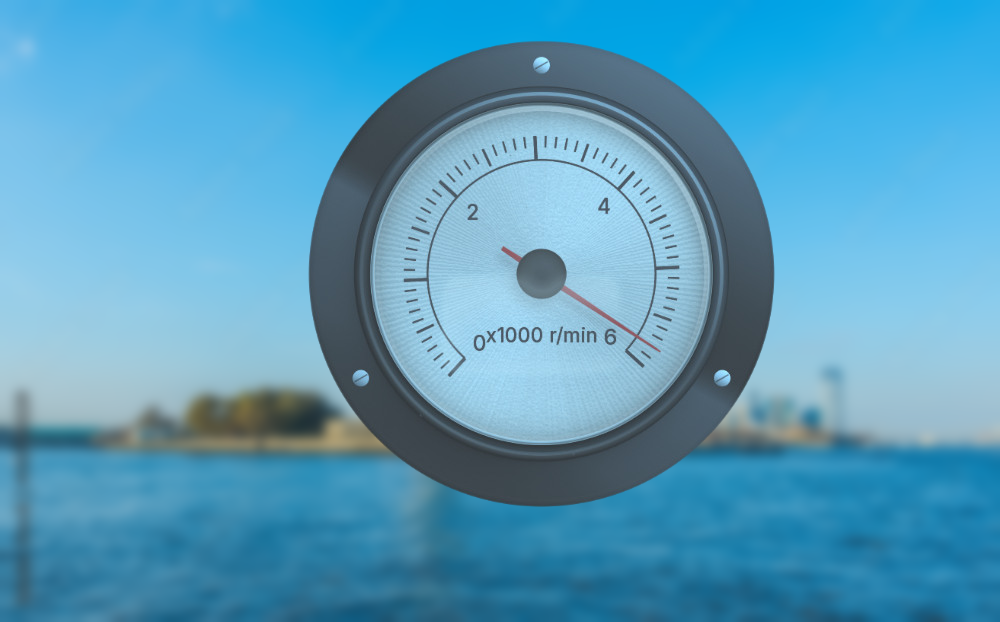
rpm 5800
